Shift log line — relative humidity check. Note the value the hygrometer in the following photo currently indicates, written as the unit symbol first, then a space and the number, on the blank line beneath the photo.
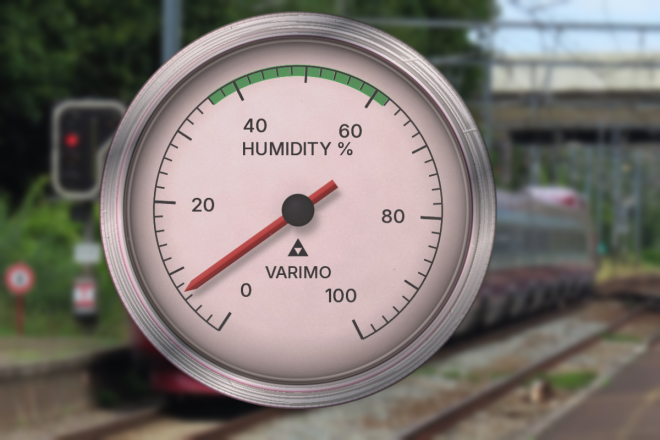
% 7
